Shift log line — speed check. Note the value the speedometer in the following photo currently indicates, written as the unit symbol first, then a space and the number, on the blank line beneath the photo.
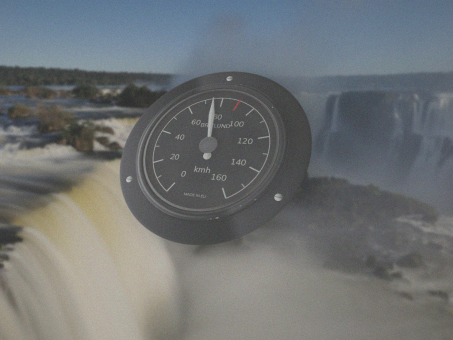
km/h 75
